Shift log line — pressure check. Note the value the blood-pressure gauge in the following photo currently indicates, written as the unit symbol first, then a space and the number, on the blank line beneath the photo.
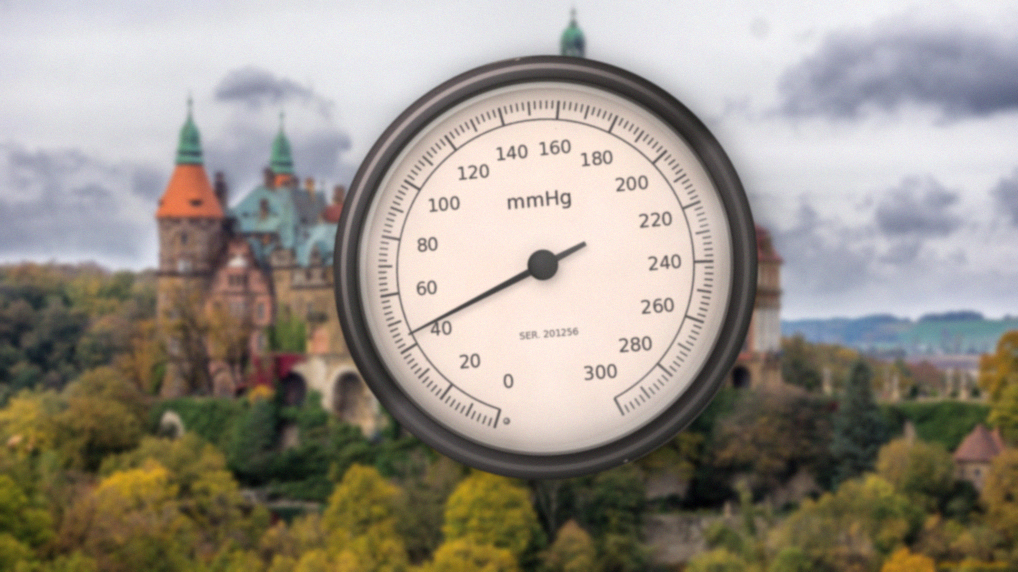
mmHg 44
